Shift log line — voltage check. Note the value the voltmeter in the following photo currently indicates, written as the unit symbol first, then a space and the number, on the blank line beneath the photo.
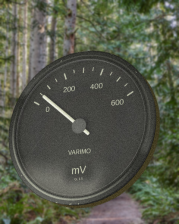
mV 50
